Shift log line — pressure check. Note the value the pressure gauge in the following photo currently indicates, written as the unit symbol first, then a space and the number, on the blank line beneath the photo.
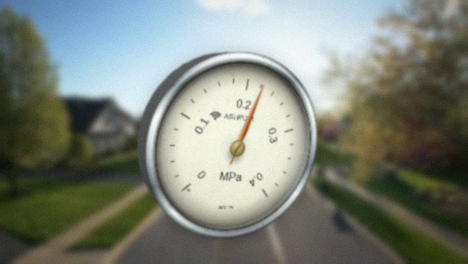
MPa 0.22
